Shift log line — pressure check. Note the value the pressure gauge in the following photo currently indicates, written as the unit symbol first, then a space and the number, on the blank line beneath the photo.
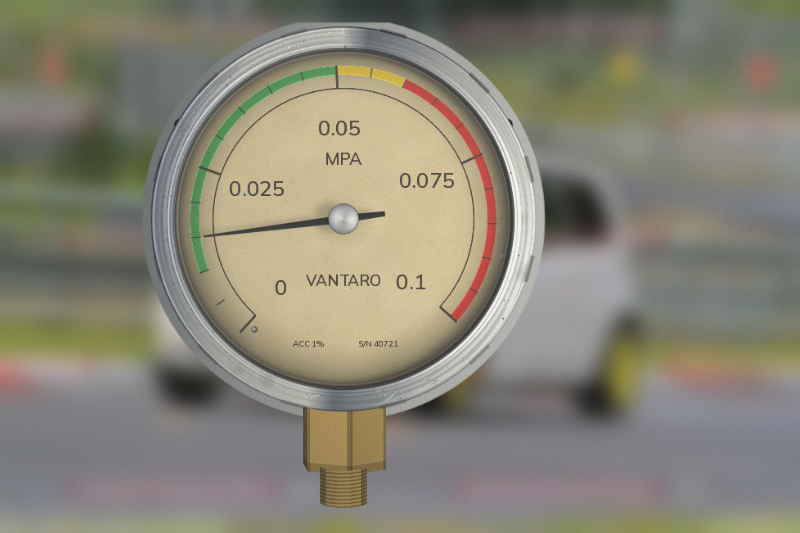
MPa 0.015
